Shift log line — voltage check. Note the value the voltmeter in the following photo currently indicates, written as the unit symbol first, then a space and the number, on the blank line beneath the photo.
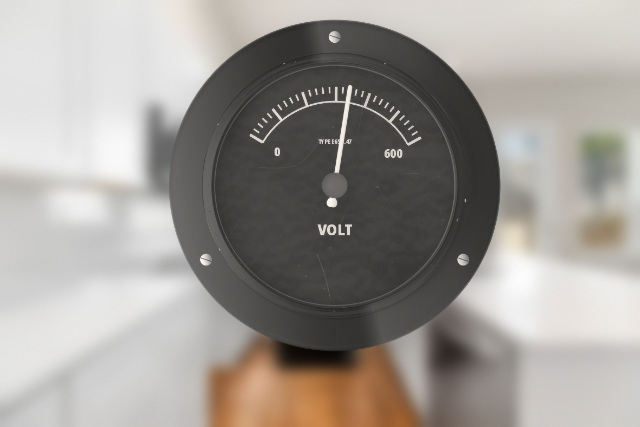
V 340
